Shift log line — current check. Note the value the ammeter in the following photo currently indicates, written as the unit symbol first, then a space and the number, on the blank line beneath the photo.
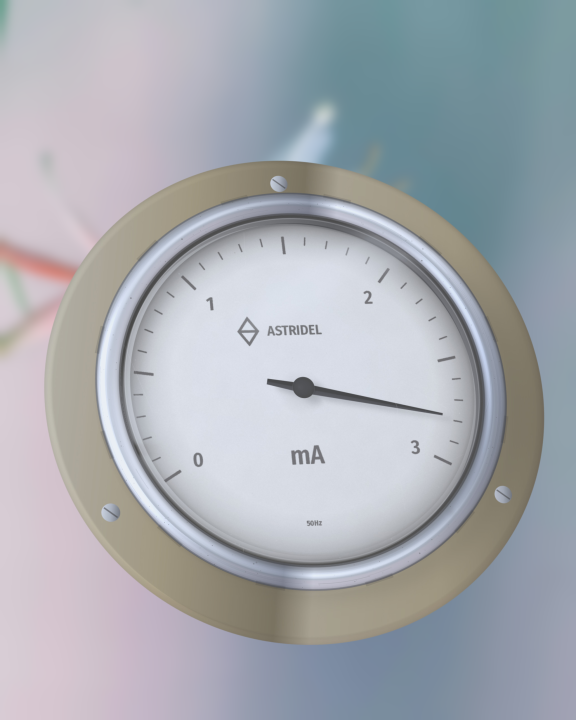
mA 2.8
